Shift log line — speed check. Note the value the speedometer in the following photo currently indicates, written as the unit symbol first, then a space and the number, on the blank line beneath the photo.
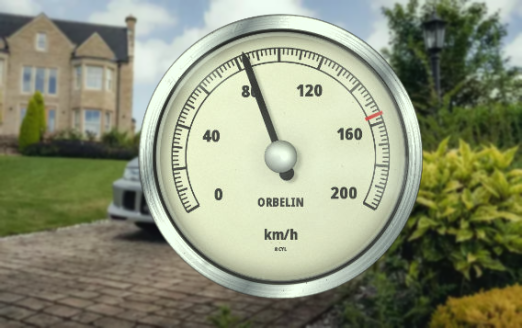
km/h 84
